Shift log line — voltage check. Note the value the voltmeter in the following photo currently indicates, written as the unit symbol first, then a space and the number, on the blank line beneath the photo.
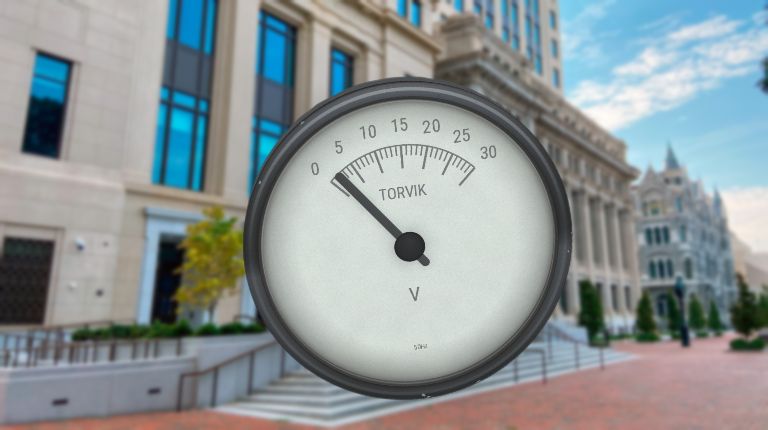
V 2
